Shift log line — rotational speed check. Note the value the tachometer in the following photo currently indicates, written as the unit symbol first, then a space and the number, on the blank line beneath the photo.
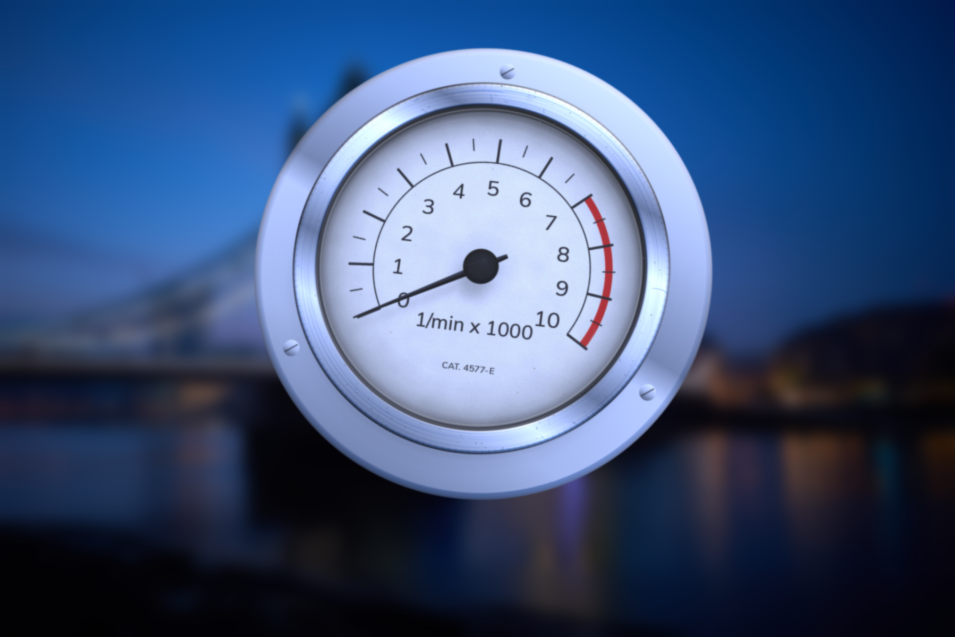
rpm 0
